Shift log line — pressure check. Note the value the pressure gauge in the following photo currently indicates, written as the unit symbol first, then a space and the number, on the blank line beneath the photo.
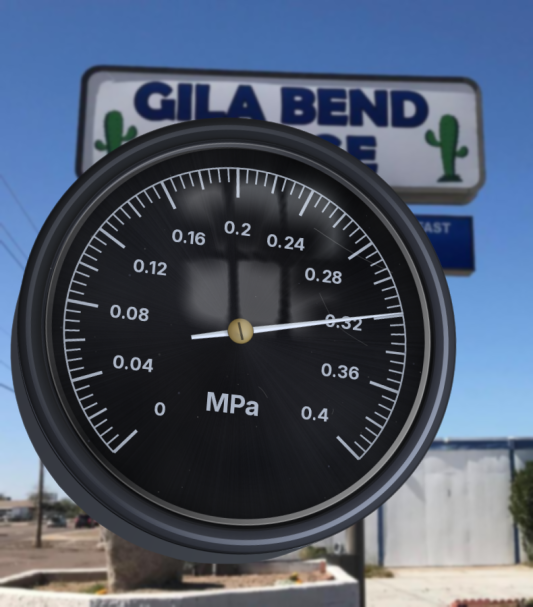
MPa 0.32
